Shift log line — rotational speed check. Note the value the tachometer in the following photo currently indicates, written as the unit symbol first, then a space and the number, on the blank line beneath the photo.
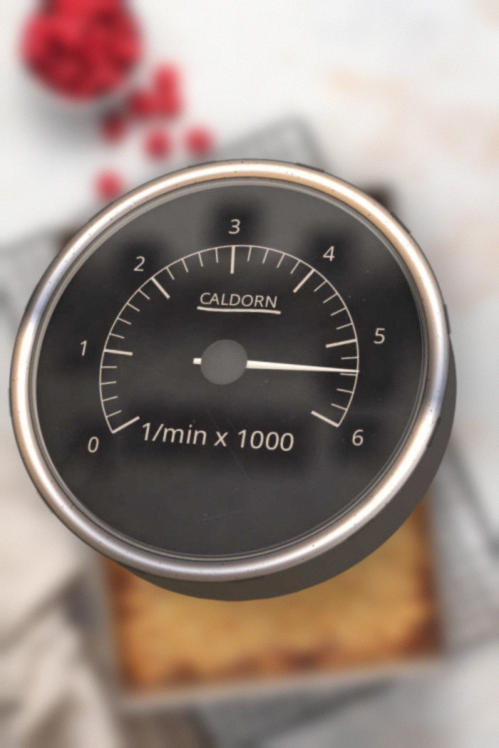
rpm 5400
